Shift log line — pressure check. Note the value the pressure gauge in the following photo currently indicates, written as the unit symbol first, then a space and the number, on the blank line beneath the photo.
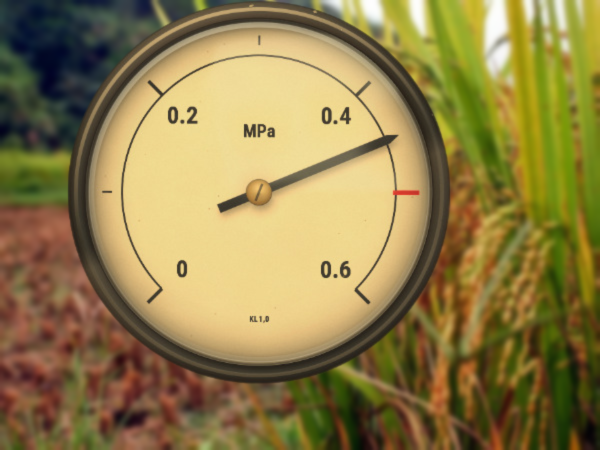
MPa 0.45
